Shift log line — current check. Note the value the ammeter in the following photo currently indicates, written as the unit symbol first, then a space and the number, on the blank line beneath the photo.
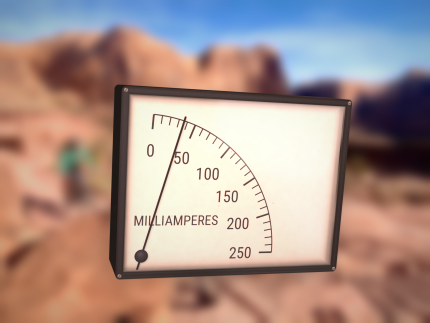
mA 35
